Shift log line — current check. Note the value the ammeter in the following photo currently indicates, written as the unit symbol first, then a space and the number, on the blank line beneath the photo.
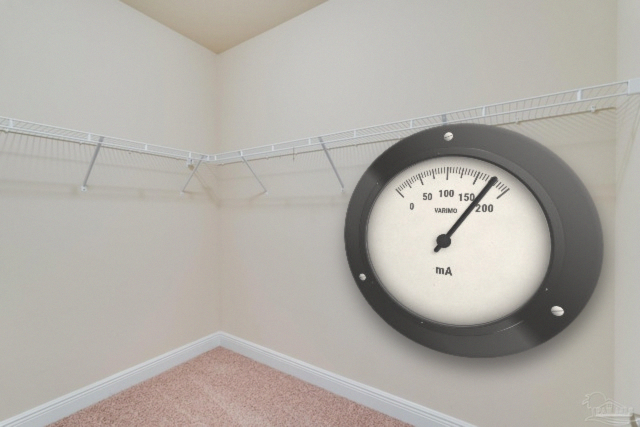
mA 175
